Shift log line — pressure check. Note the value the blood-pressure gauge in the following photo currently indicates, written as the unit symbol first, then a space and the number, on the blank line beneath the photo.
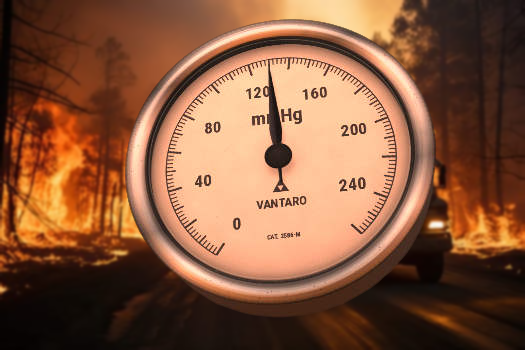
mmHg 130
